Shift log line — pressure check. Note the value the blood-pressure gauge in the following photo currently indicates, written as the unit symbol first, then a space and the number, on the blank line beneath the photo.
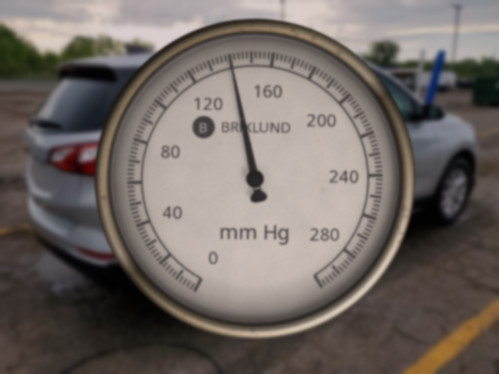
mmHg 140
